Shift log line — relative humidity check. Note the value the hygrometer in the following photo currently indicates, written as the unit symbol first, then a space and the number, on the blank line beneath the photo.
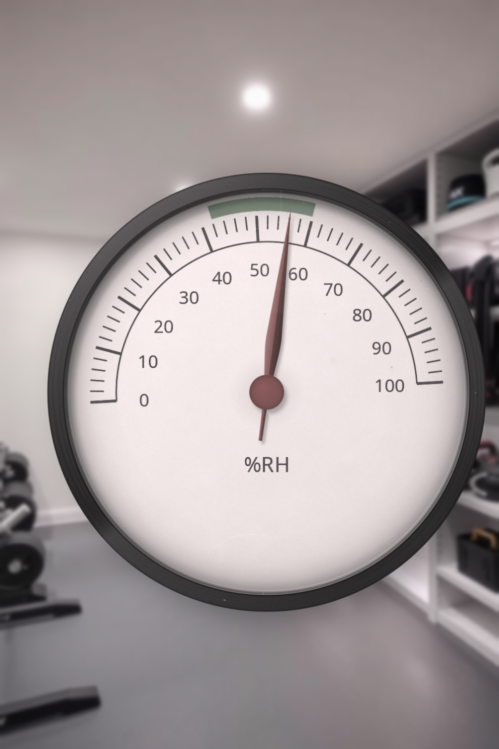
% 56
